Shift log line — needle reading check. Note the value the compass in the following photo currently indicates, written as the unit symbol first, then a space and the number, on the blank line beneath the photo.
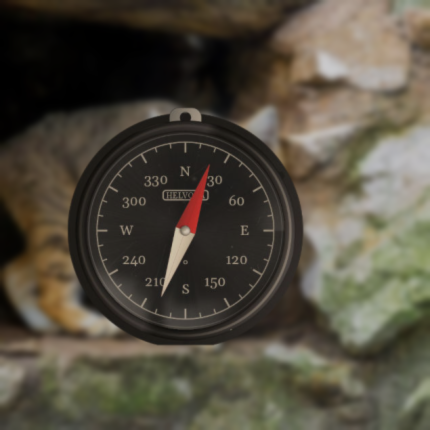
° 20
